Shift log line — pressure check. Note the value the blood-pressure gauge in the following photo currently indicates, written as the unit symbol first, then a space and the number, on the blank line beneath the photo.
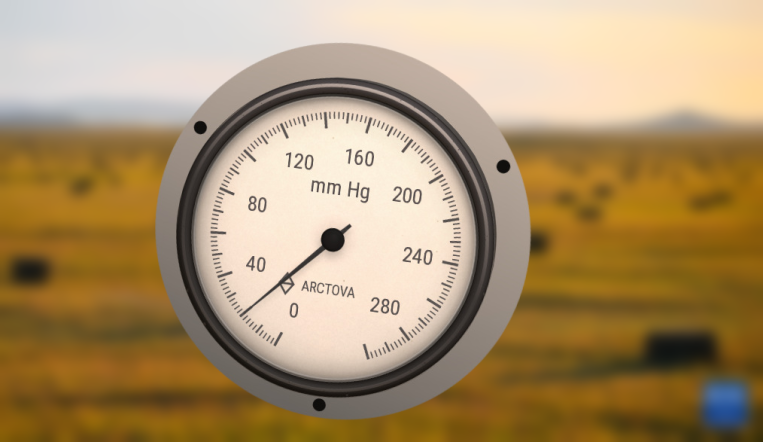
mmHg 20
